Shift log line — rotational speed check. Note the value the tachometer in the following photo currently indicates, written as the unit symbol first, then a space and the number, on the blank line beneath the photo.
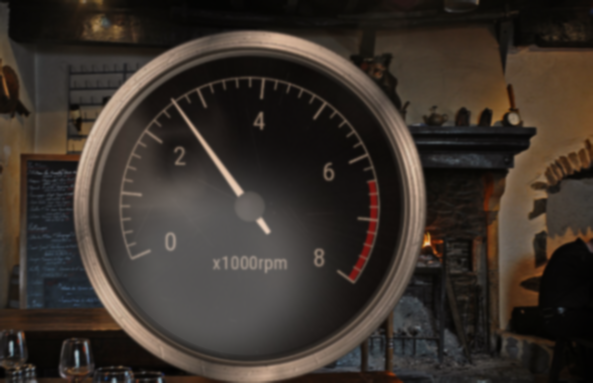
rpm 2600
